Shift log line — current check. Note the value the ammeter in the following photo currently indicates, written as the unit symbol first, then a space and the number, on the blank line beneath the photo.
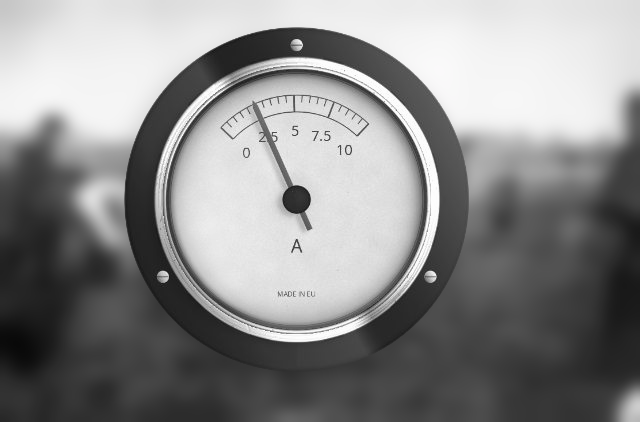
A 2.5
